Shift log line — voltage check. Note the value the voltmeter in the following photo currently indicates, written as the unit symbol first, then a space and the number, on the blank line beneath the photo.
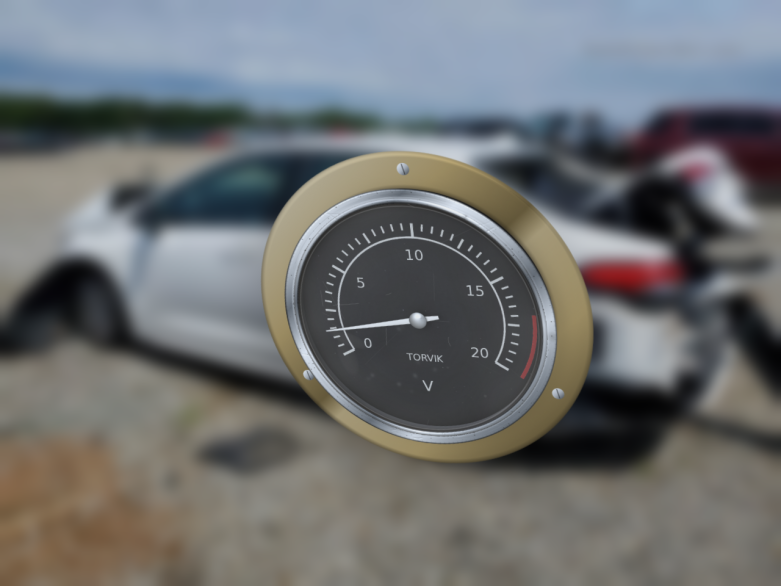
V 1.5
